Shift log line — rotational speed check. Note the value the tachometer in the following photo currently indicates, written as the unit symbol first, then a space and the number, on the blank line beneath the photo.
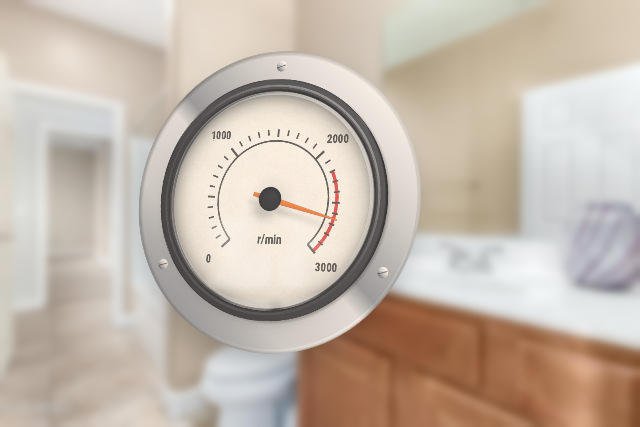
rpm 2650
